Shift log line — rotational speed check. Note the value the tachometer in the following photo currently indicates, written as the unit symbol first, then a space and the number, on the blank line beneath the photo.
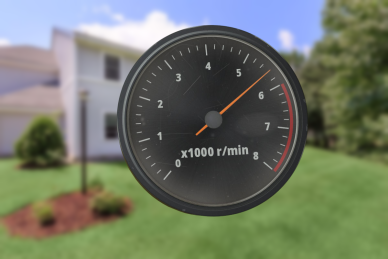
rpm 5600
